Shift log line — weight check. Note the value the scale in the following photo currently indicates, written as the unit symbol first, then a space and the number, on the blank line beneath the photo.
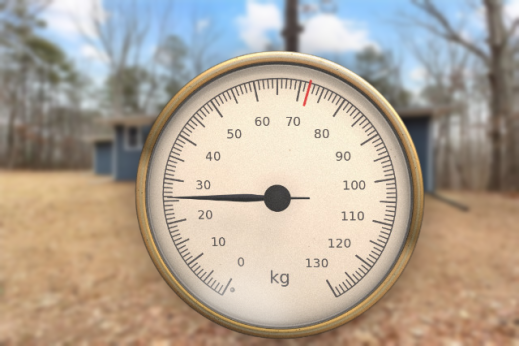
kg 26
